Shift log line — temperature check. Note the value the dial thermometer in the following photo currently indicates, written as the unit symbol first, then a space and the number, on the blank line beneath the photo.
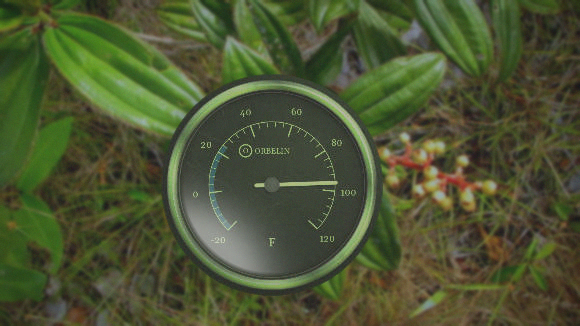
°F 96
